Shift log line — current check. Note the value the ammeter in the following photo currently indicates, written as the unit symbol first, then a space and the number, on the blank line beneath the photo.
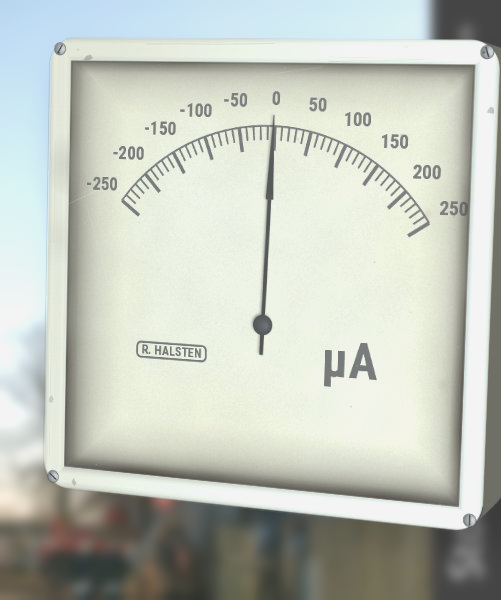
µA 0
